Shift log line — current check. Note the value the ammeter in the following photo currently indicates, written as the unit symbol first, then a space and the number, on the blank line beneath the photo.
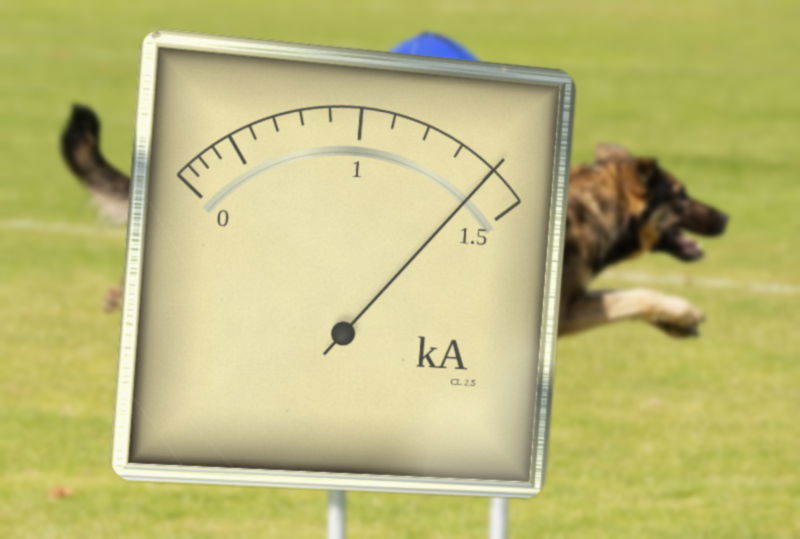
kA 1.4
